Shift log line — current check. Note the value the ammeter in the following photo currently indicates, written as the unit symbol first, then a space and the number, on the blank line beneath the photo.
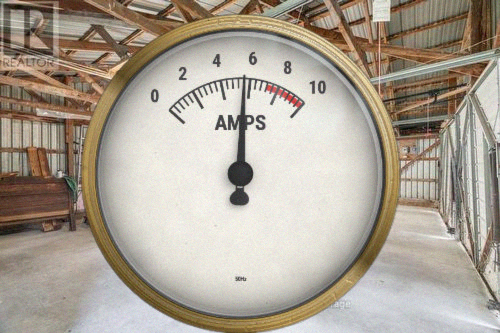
A 5.6
